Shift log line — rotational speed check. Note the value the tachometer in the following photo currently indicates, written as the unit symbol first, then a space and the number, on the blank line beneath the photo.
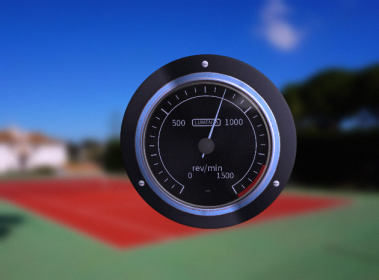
rpm 850
